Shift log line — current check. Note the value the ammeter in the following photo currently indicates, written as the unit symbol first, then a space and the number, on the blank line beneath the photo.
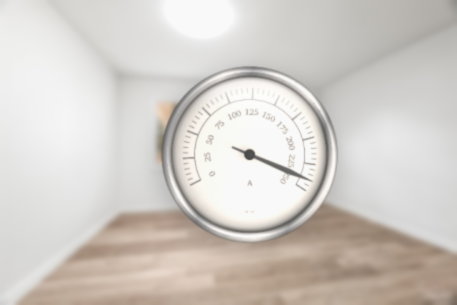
A 240
